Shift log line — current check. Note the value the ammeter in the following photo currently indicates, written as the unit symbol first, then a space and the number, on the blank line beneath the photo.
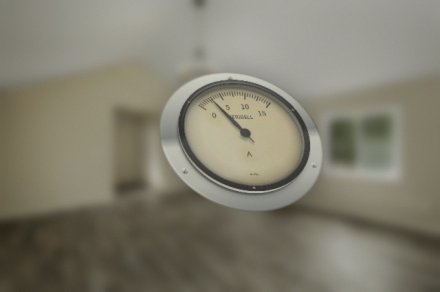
A 2.5
